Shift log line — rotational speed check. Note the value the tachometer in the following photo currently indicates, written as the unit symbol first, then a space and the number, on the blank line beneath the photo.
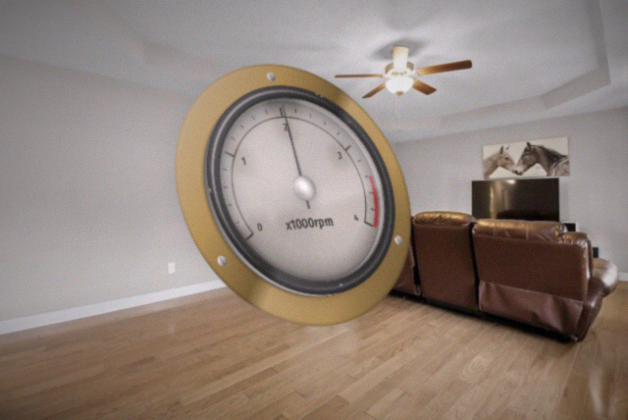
rpm 2000
